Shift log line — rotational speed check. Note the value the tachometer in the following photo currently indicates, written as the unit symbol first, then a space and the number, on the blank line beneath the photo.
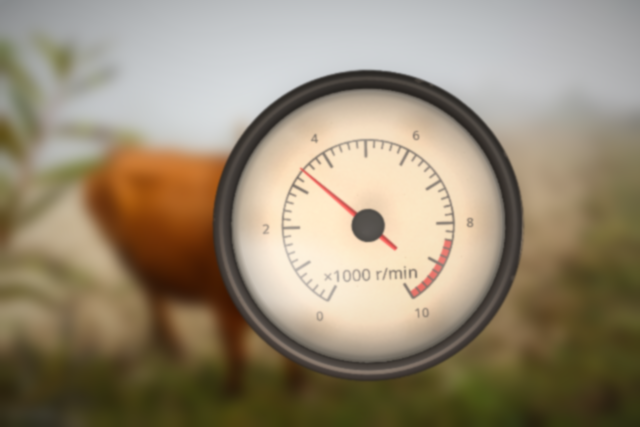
rpm 3400
